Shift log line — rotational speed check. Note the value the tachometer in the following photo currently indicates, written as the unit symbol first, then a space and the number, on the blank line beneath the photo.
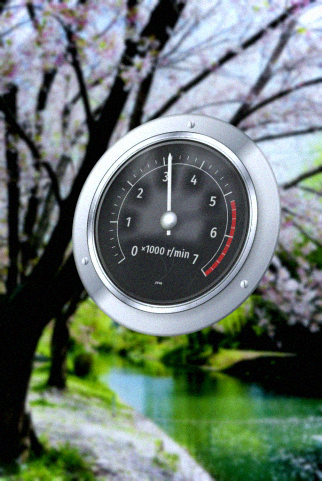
rpm 3200
